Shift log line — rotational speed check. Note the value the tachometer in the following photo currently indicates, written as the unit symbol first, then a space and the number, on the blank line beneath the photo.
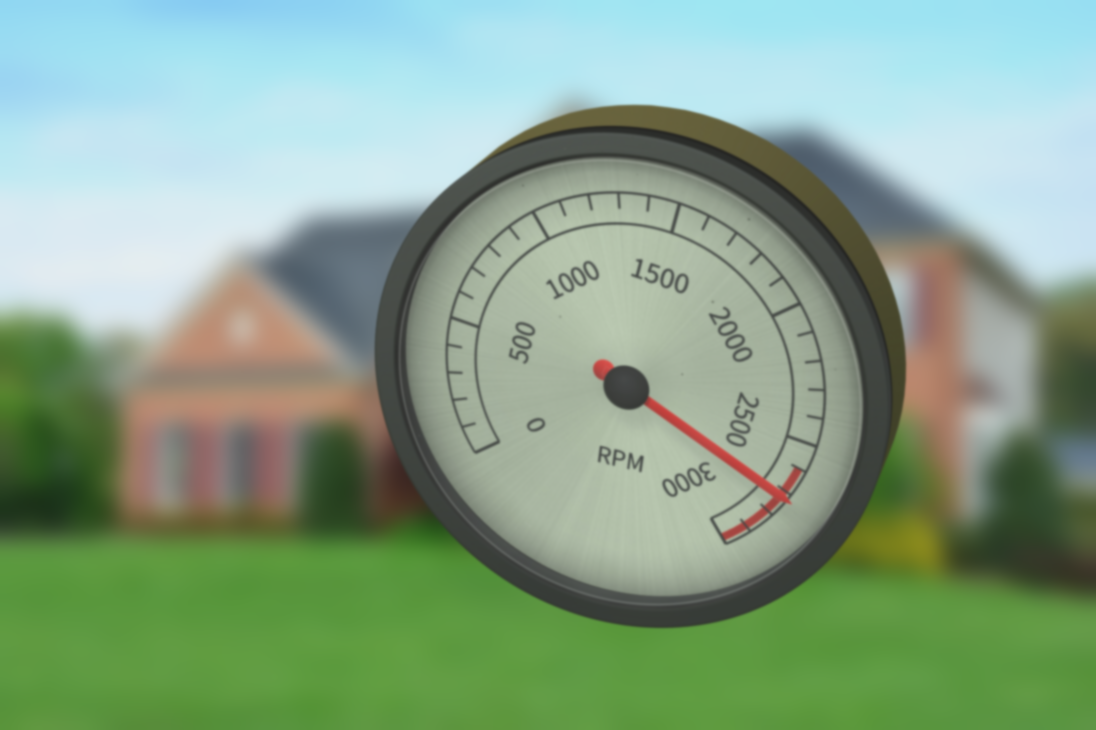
rpm 2700
